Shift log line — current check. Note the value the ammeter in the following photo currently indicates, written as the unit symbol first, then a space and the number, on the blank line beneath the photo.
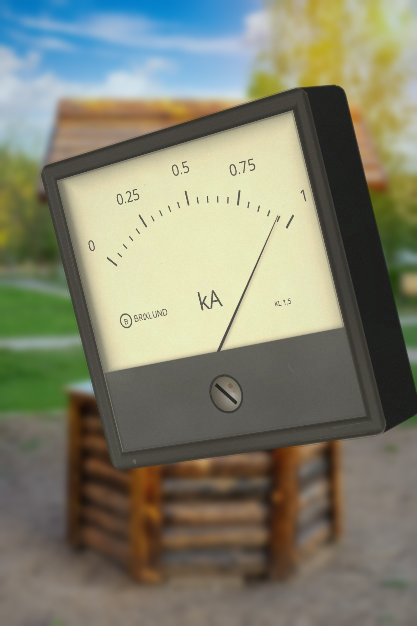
kA 0.95
